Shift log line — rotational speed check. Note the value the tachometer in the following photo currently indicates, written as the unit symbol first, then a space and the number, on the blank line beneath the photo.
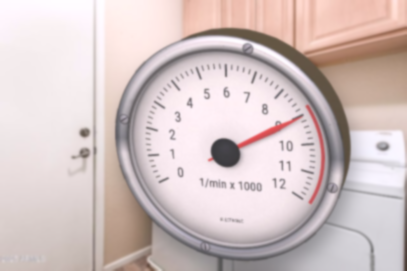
rpm 9000
